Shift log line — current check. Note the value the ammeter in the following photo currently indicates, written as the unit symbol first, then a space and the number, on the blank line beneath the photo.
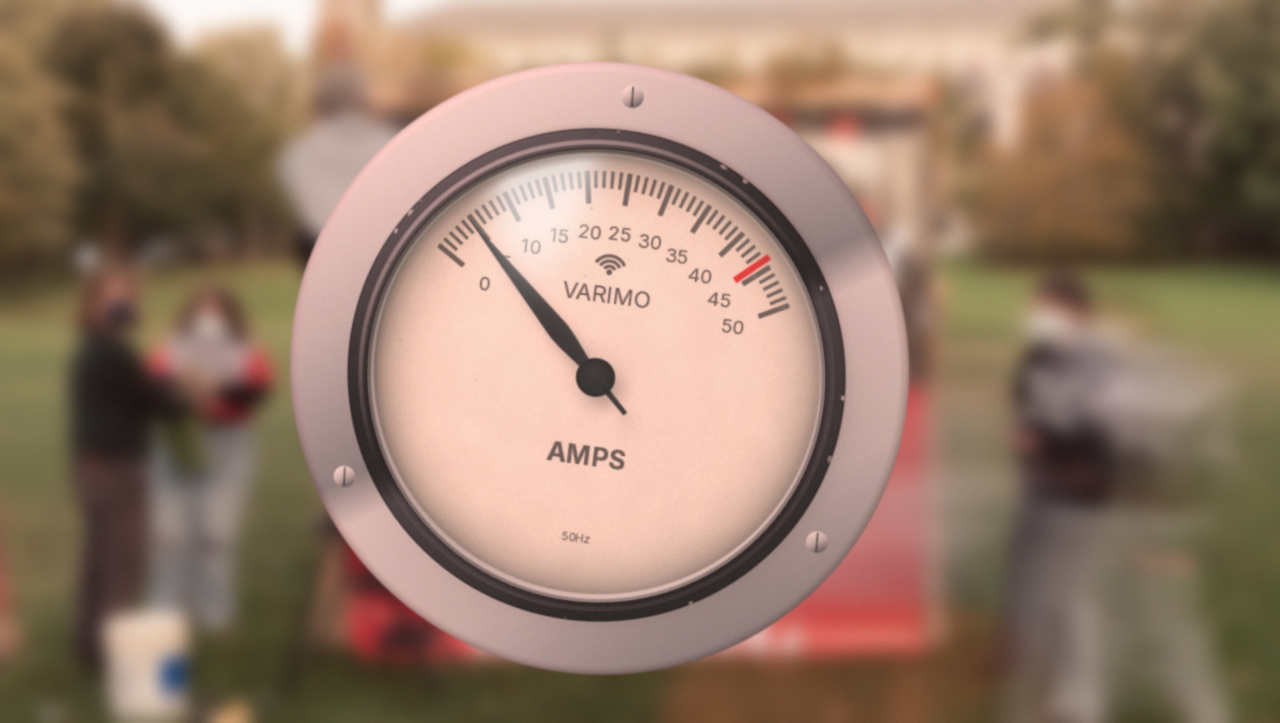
A 5
